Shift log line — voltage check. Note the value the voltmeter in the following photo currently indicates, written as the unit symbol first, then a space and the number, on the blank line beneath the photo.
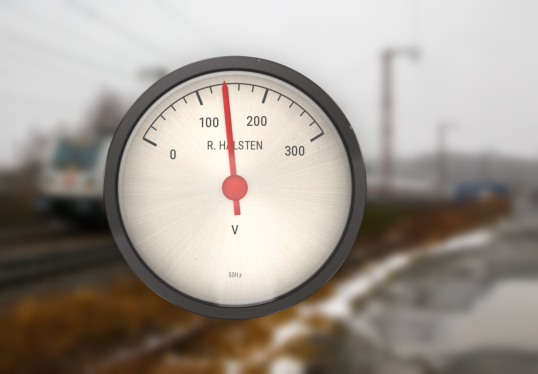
V 140
